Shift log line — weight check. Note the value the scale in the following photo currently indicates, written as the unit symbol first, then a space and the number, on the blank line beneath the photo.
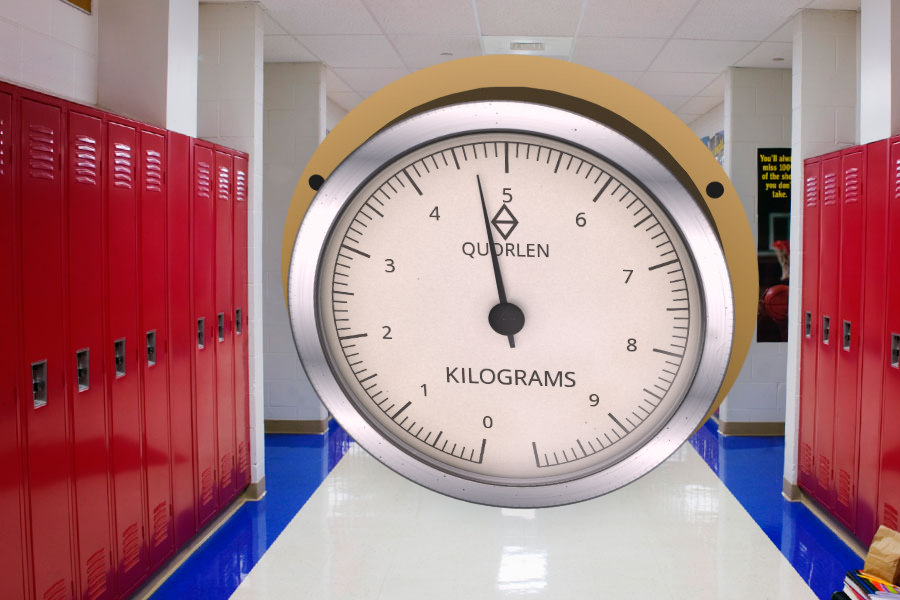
kg 4.7
